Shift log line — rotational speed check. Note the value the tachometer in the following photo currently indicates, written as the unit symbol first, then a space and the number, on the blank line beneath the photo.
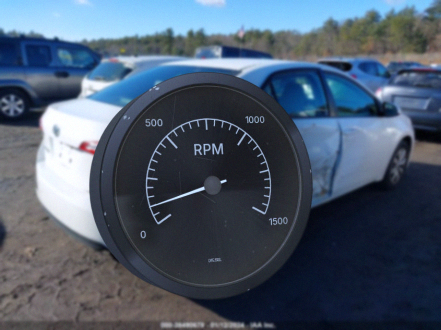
rpm 100
